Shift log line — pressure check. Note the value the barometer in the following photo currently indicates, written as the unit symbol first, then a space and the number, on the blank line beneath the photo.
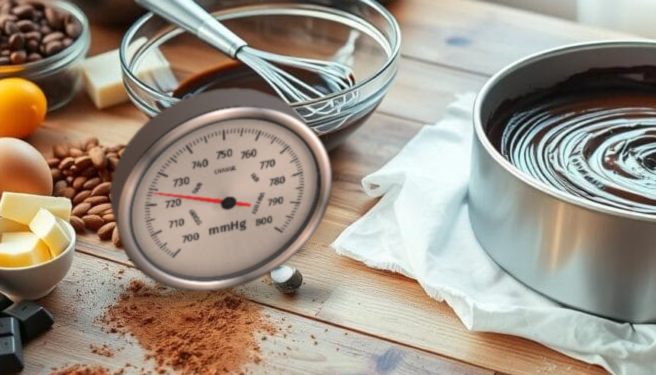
mmHg 725
